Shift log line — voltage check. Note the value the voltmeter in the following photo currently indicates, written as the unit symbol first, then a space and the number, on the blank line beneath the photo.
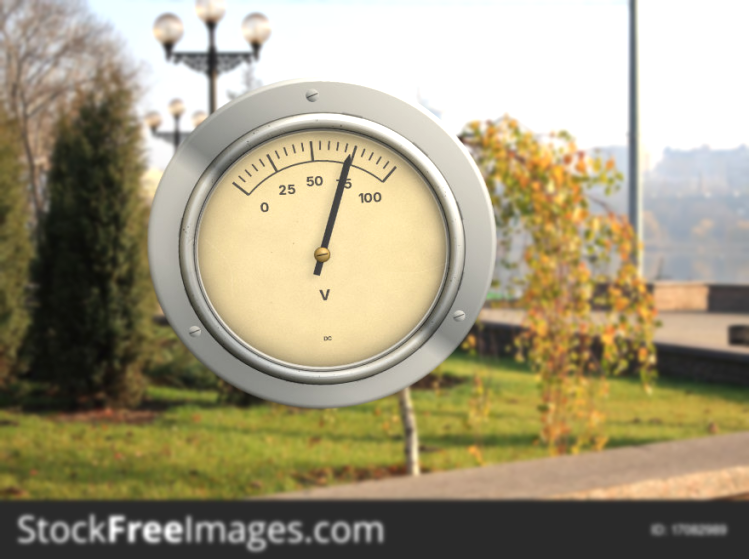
V 72.5
